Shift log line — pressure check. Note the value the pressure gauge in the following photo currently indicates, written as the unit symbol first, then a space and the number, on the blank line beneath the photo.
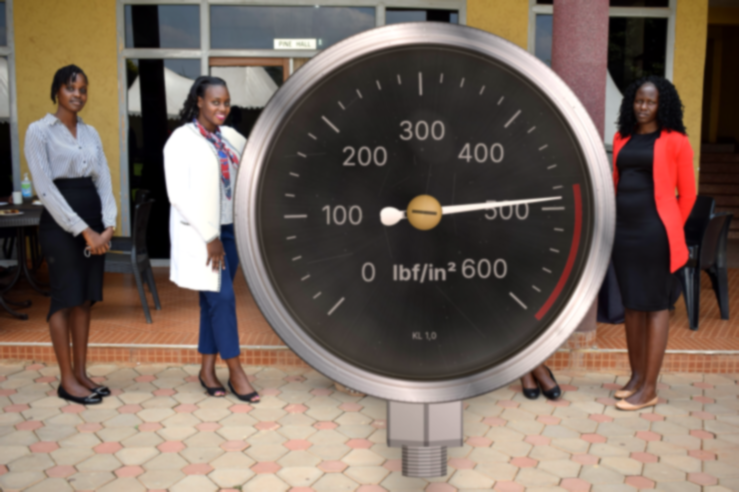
psi 490
